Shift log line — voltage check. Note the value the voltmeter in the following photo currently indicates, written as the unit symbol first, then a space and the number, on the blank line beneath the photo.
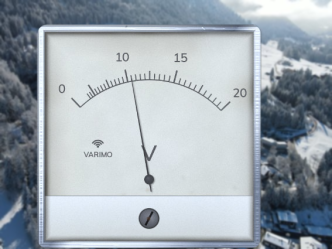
V 10.5
